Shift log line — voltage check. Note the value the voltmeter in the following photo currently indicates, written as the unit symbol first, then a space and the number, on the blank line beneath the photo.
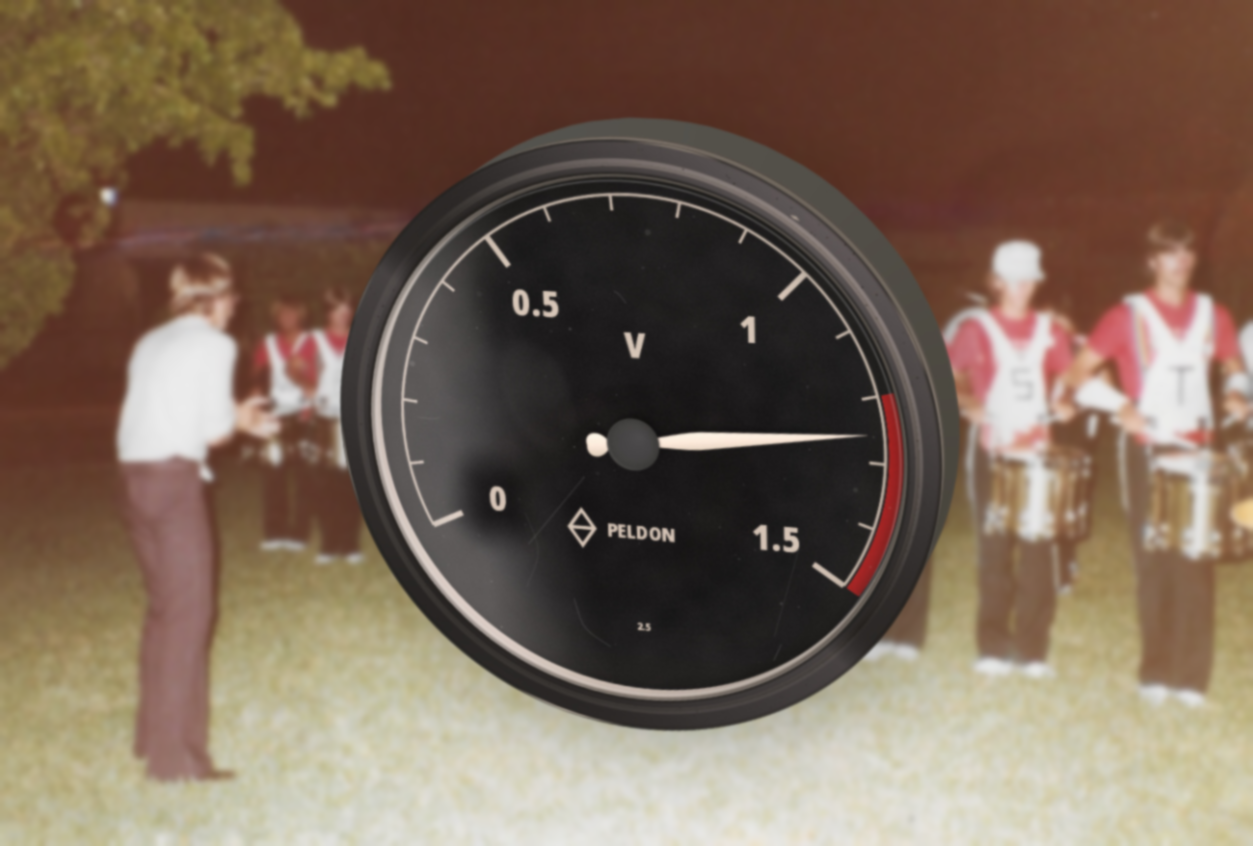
V 1.25
